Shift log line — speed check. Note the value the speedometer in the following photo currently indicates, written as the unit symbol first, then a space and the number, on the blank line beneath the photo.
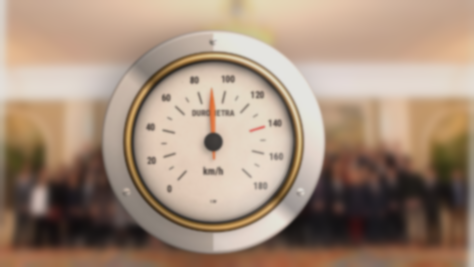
km/h 90
